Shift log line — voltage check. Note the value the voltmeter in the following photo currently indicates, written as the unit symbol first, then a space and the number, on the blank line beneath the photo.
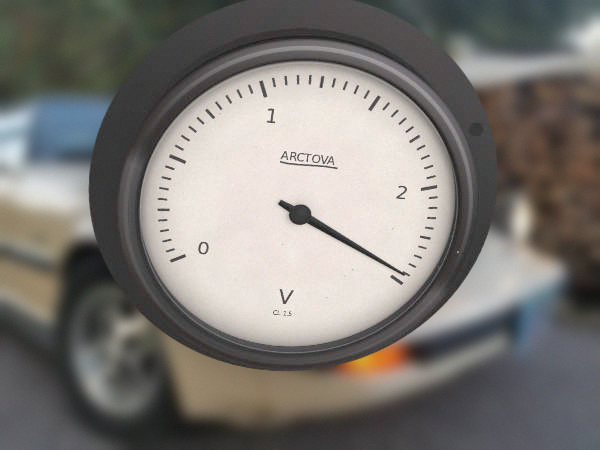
V 2.45
